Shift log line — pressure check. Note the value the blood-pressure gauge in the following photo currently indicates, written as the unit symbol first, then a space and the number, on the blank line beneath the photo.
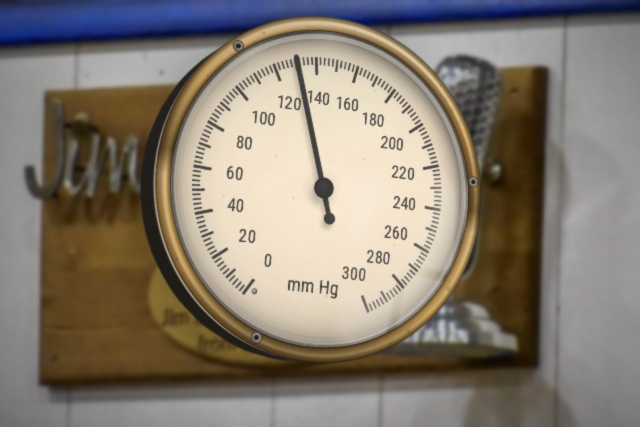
mmHg 130
